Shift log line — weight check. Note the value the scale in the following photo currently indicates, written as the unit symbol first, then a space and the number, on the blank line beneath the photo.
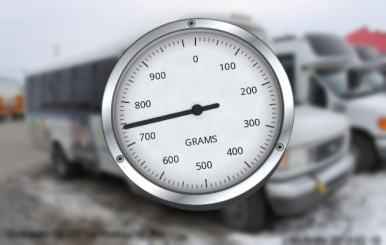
g 740
